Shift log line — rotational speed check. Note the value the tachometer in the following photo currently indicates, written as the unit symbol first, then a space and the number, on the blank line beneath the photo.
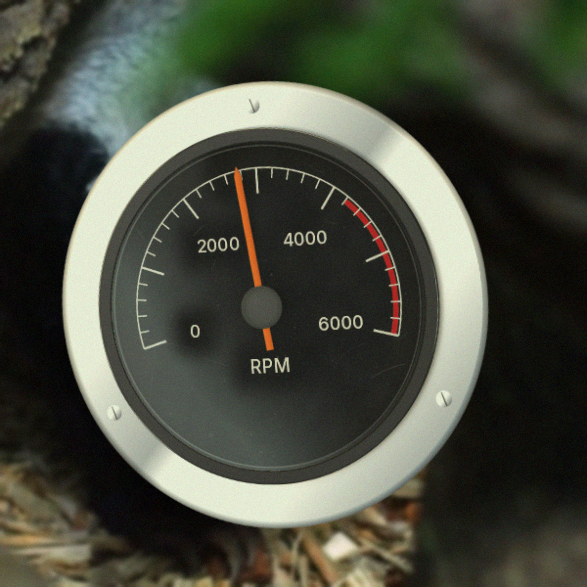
rpm 2800
